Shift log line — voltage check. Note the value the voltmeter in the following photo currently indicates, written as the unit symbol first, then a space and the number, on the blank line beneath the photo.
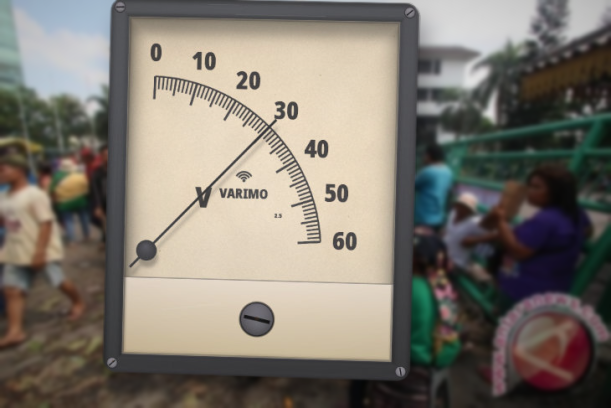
V 30
